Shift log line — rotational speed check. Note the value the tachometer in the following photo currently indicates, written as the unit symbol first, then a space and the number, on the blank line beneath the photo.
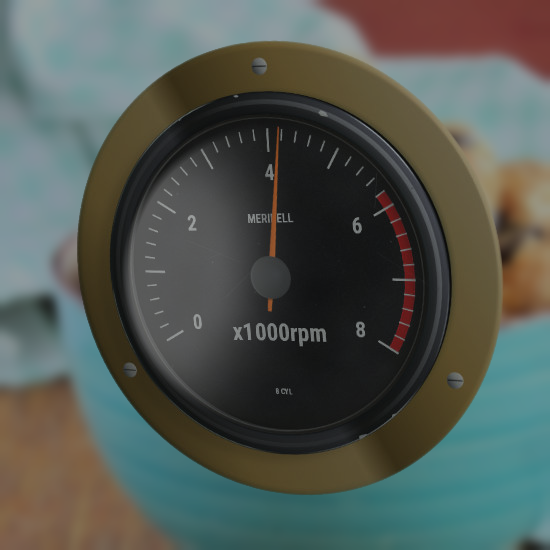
rpm 4200
